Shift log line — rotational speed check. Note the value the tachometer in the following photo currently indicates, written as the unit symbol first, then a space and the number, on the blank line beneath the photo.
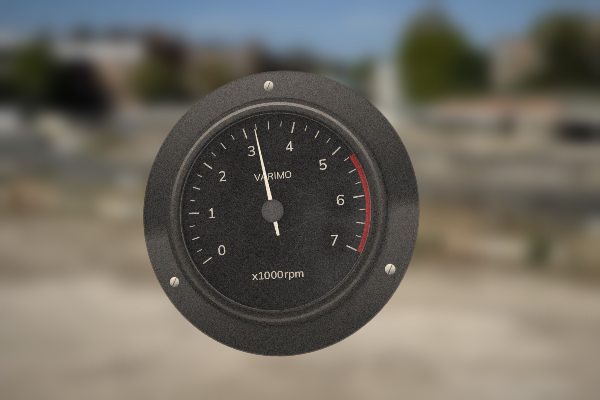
rpm 3250
